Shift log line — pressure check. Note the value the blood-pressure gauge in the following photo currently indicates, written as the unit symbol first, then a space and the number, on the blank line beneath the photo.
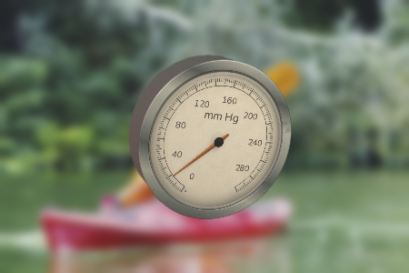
mmHg 20
